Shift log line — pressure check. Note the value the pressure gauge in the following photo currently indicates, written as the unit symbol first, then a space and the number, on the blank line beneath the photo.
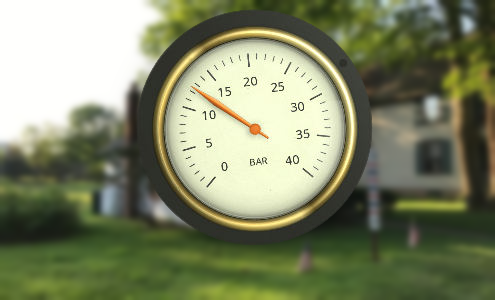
bar 12.5
